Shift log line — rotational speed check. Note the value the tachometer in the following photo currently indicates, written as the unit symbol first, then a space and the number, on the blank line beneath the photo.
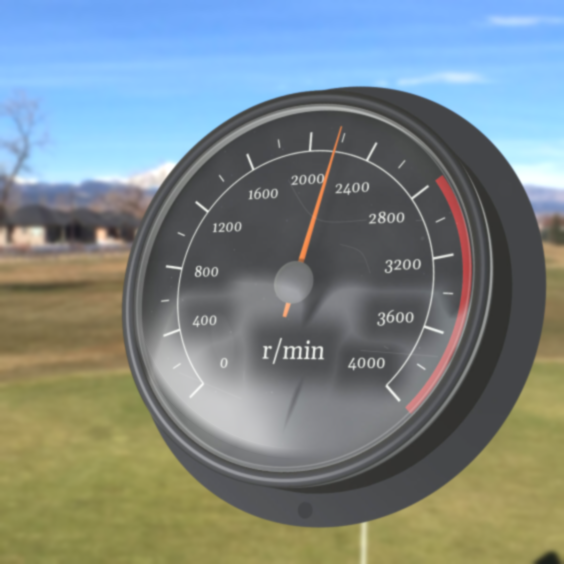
rpm 2200
